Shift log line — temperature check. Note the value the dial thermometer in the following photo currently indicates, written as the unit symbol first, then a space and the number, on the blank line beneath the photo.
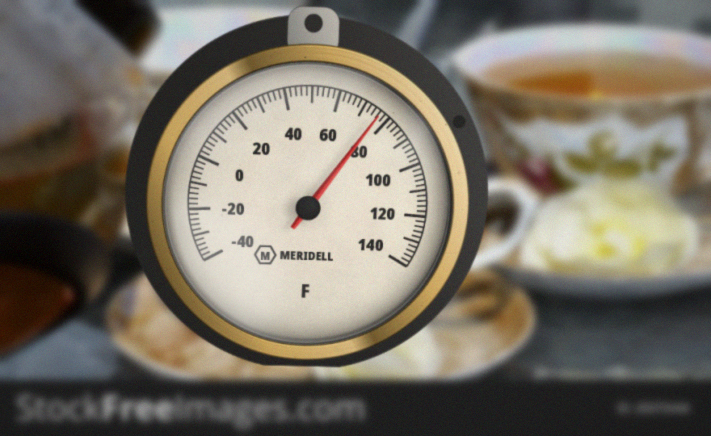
°F 76
